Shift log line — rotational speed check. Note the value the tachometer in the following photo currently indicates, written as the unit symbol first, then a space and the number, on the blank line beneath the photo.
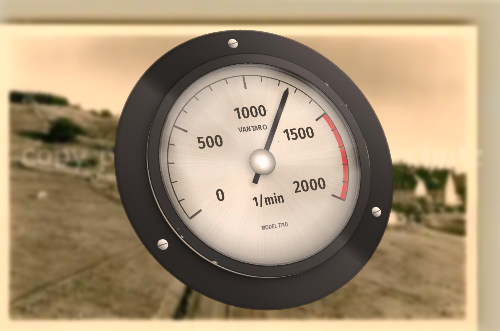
rpm 1250
